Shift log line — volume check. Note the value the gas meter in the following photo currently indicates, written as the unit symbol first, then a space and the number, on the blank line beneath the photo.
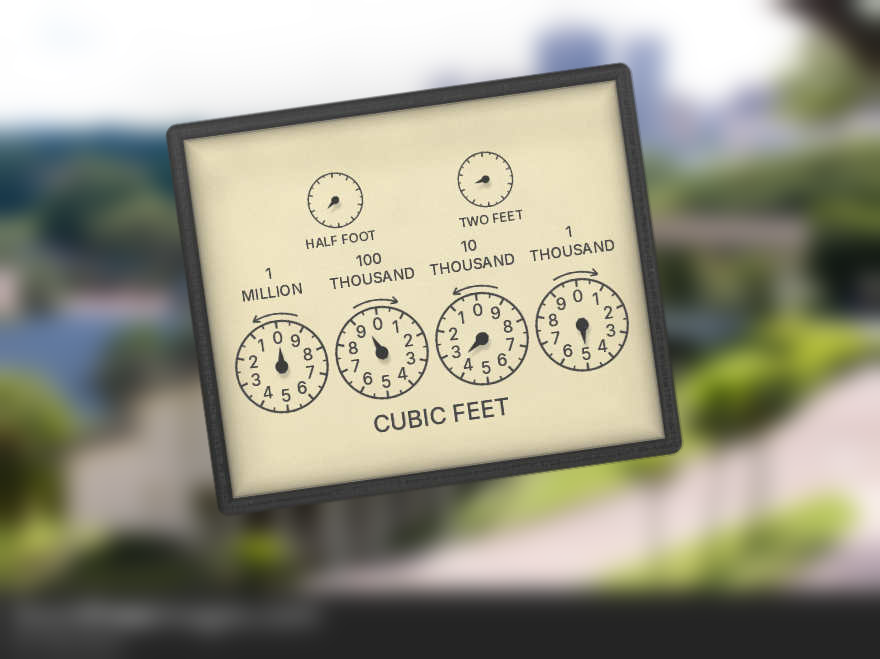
ft³ 993500
